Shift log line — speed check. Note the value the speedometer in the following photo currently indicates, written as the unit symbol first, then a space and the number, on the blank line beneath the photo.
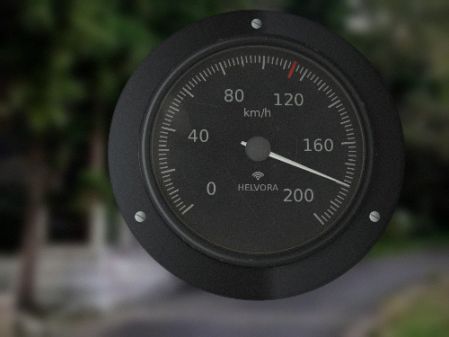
km/h 180
